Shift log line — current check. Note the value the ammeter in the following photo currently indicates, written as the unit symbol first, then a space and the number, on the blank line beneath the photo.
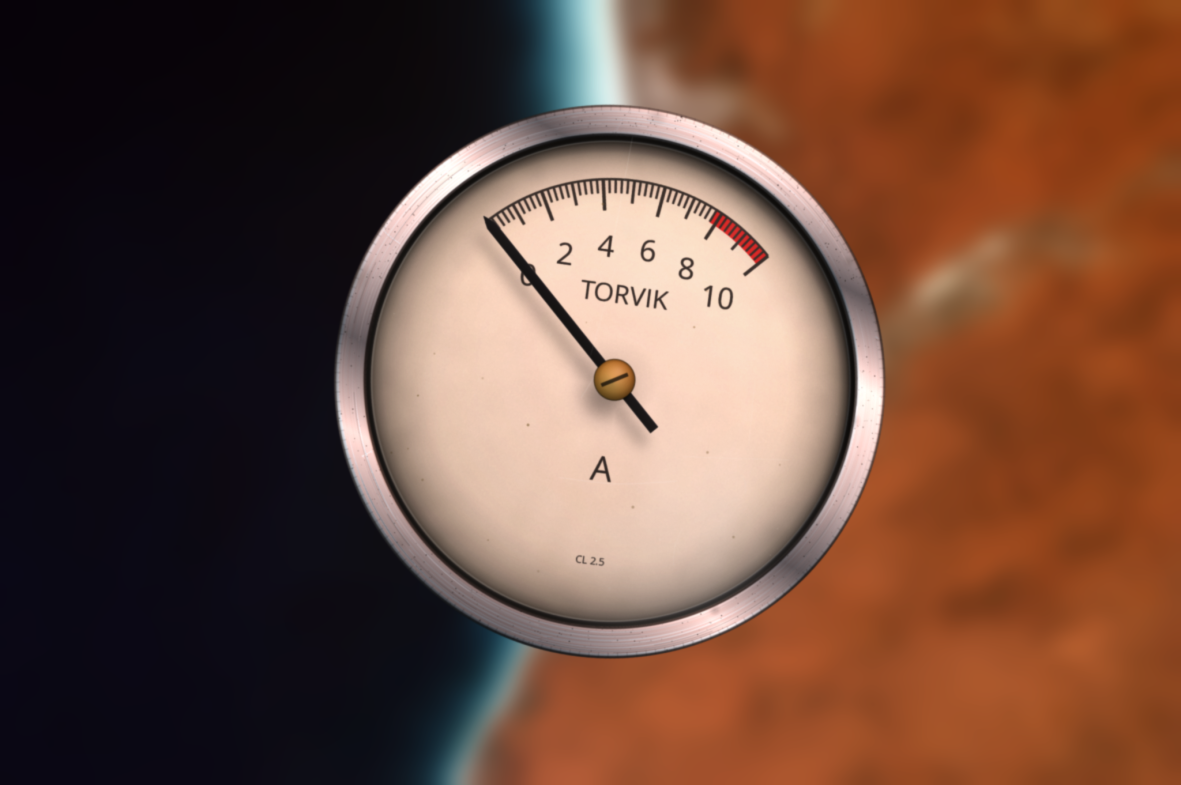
A 0
